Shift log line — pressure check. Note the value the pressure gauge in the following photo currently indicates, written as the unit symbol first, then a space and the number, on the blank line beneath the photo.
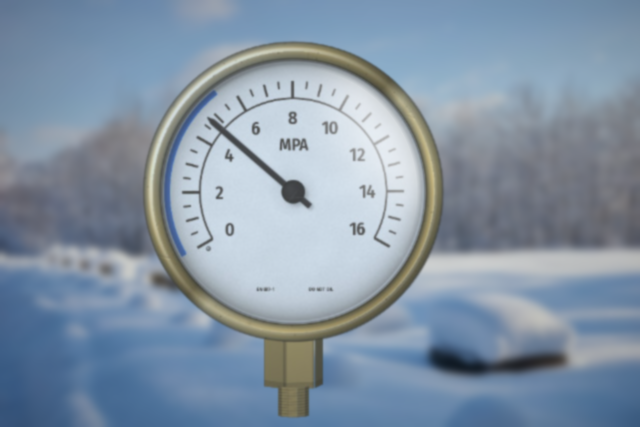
MPa 4.75
